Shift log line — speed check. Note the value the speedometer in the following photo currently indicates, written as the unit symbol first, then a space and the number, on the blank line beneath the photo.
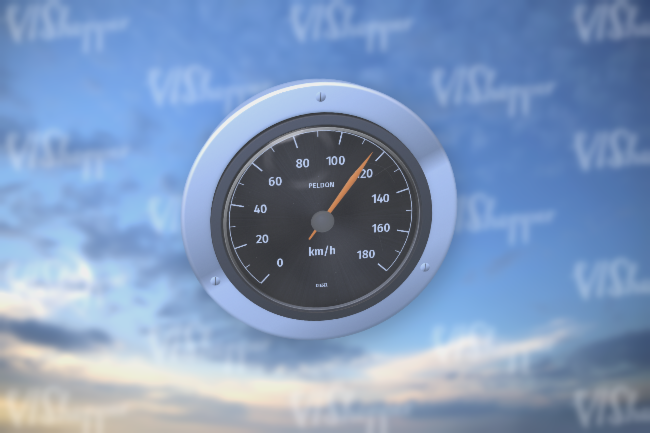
km/h 115
